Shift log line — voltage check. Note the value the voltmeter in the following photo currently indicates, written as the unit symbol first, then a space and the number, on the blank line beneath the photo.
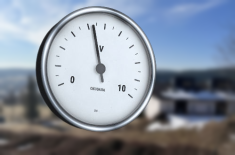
V 4.25
